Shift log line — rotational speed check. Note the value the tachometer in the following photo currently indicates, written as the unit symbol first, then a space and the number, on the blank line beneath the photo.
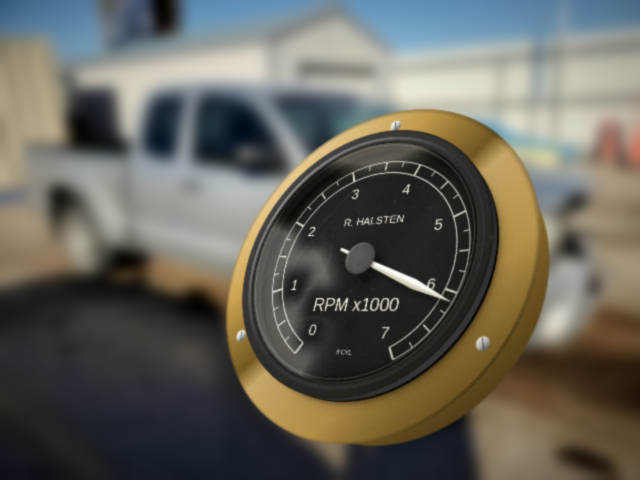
rpm 6125
